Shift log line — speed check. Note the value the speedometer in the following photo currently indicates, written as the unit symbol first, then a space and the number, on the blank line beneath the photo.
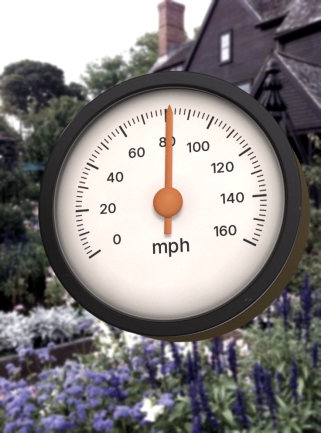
mph 82
